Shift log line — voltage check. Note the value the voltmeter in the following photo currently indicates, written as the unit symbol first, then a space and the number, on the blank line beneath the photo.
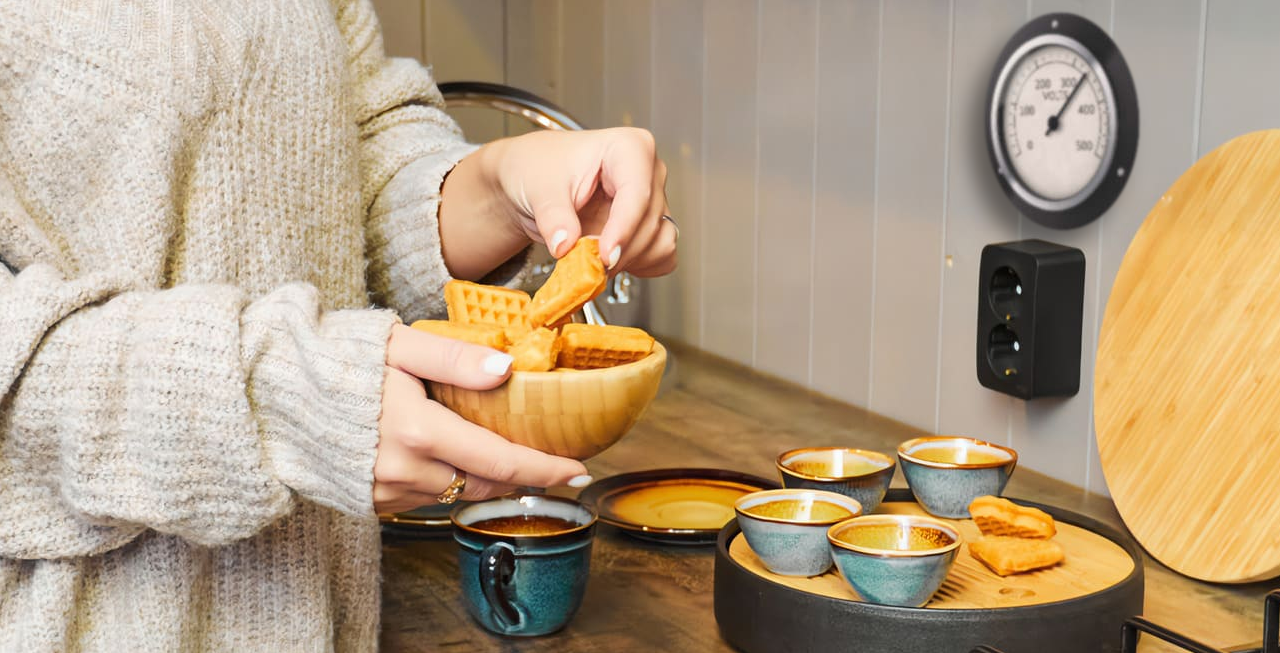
V 340
